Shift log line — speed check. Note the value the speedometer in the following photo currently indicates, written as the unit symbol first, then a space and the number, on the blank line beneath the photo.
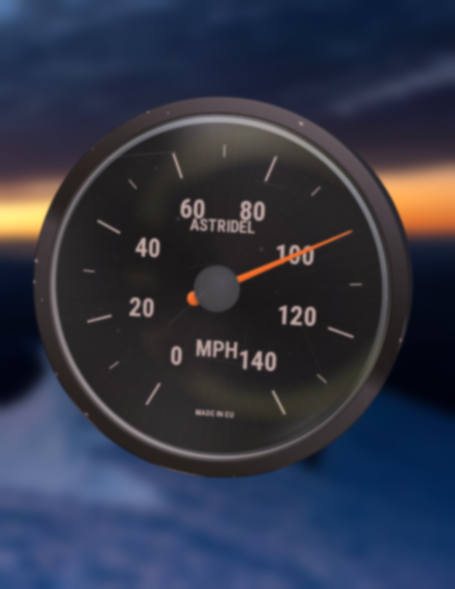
mph 100
